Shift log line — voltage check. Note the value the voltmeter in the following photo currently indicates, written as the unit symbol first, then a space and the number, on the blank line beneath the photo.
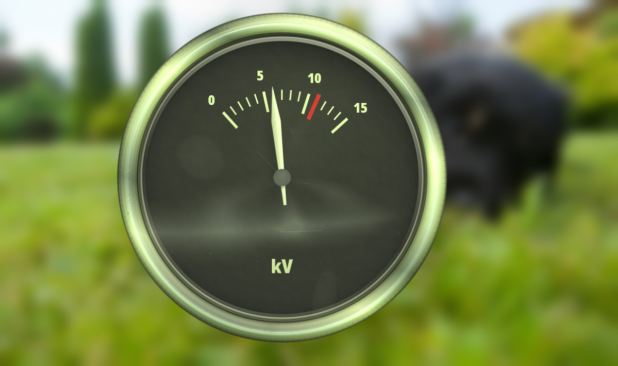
kV 6
